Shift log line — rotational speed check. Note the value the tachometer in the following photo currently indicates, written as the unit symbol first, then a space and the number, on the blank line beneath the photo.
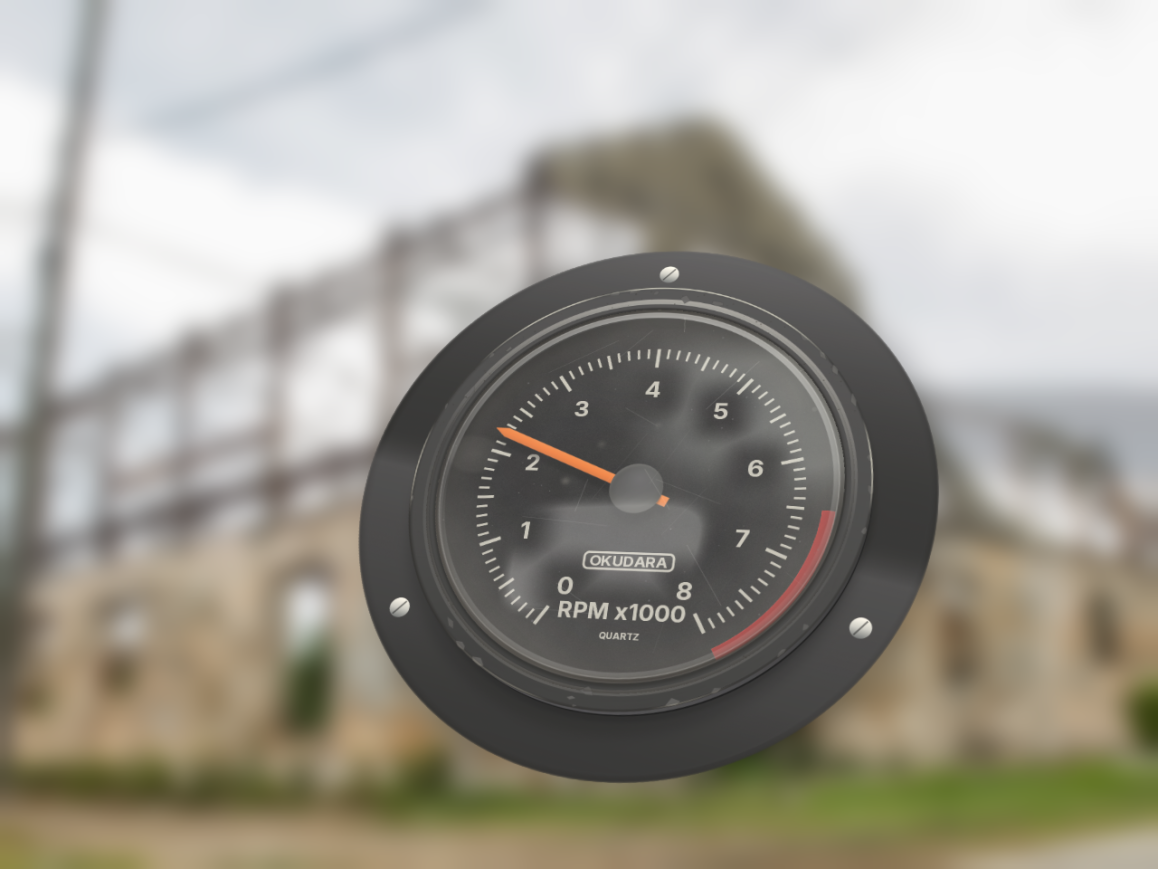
rpm 2200
